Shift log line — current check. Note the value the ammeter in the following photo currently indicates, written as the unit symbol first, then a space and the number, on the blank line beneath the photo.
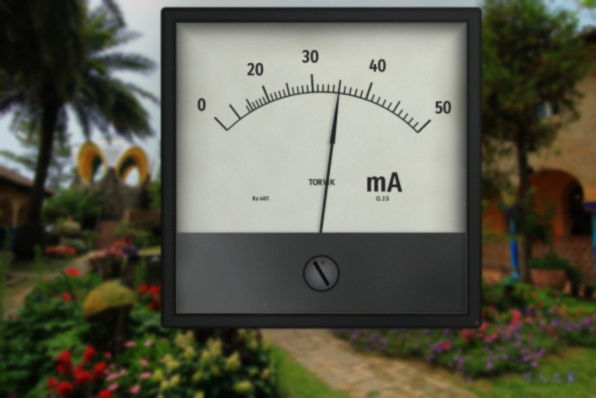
mA 35
